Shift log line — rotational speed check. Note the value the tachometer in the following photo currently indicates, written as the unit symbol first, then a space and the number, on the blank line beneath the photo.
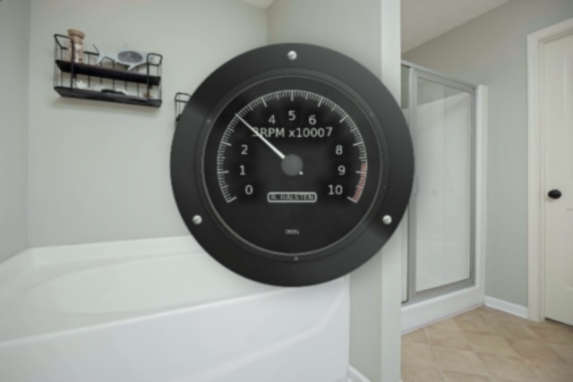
rpm 3000
